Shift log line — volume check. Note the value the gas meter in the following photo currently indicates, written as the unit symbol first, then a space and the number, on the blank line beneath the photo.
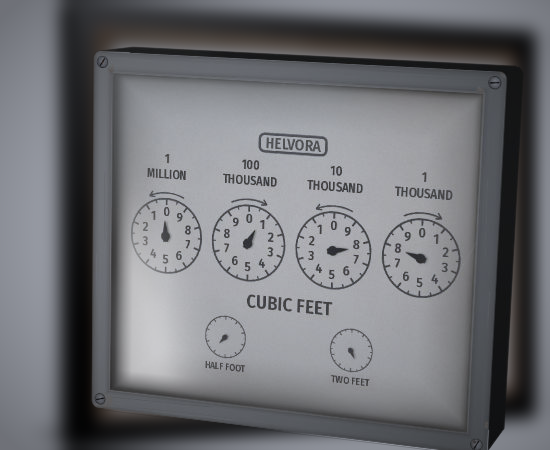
ft³ 7800
